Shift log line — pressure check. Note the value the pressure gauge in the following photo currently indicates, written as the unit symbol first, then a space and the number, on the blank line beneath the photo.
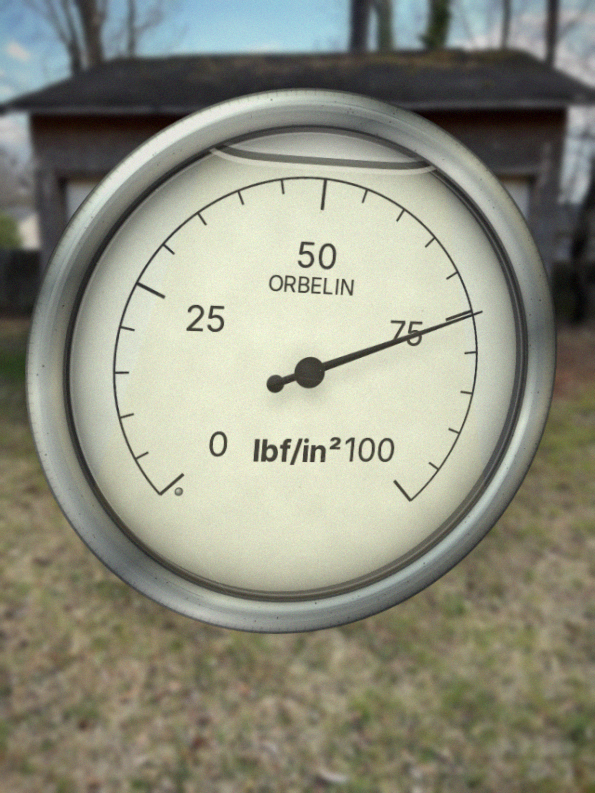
psi 75
